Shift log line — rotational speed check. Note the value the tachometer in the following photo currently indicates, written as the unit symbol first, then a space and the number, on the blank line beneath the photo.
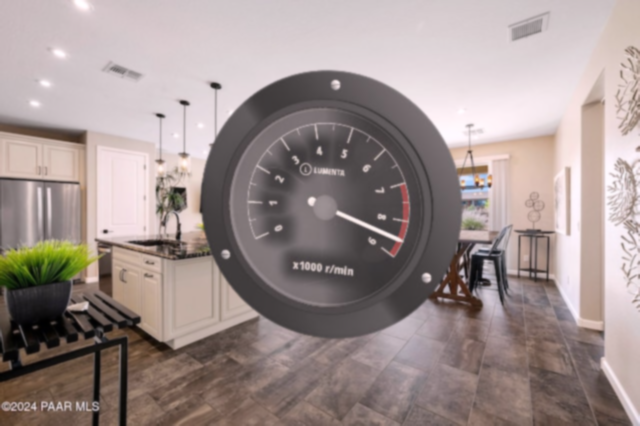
rpm 8500
